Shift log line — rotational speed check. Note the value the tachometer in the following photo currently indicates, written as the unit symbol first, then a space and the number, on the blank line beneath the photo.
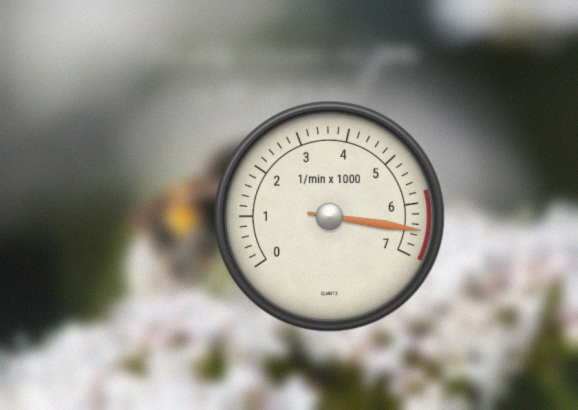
rpm 6500
